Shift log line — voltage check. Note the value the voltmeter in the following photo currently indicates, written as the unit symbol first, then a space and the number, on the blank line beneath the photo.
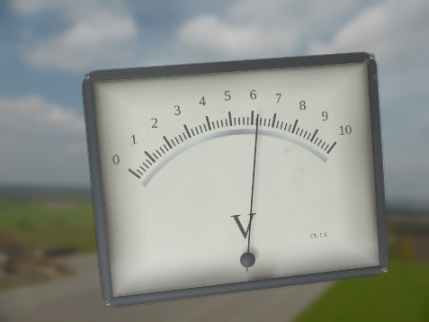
V 6.2
